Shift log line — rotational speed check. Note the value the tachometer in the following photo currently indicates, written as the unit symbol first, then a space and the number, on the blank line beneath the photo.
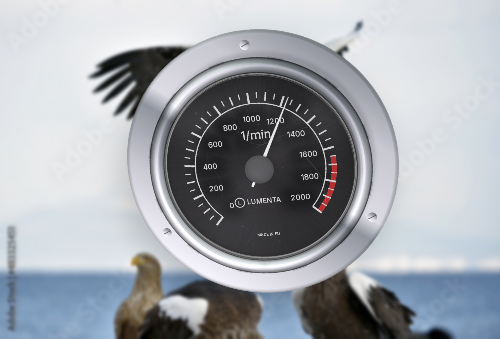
rpm 1225
